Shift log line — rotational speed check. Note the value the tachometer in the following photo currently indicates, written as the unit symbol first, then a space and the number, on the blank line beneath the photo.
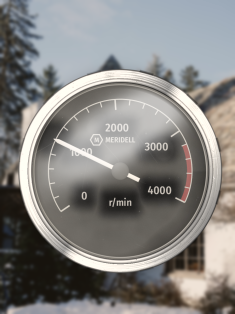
rpm 1000
